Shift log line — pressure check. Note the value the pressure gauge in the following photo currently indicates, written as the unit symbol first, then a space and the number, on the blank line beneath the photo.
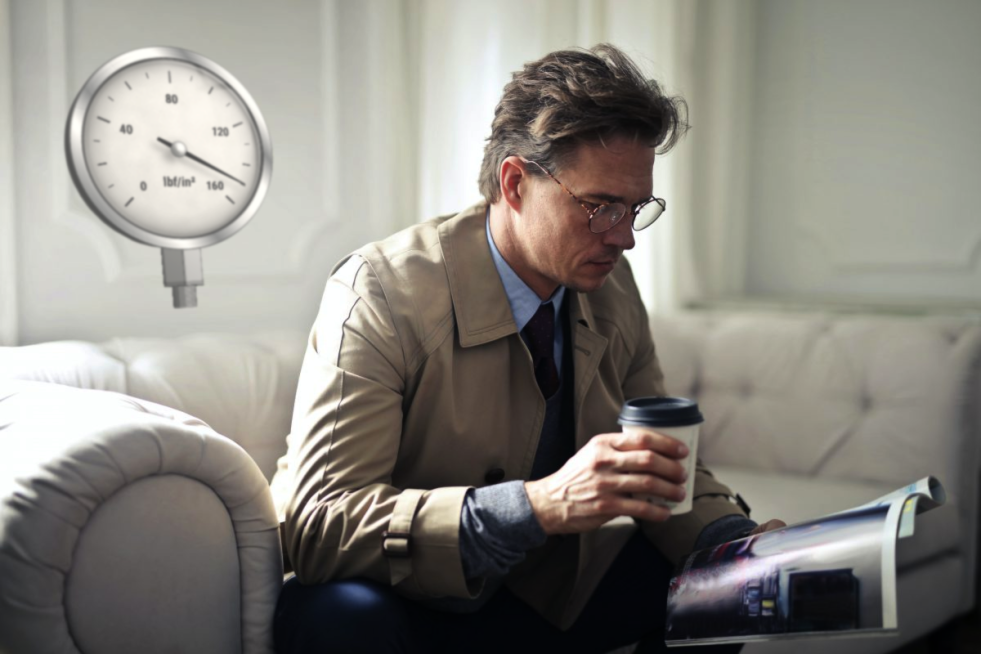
psi 150
